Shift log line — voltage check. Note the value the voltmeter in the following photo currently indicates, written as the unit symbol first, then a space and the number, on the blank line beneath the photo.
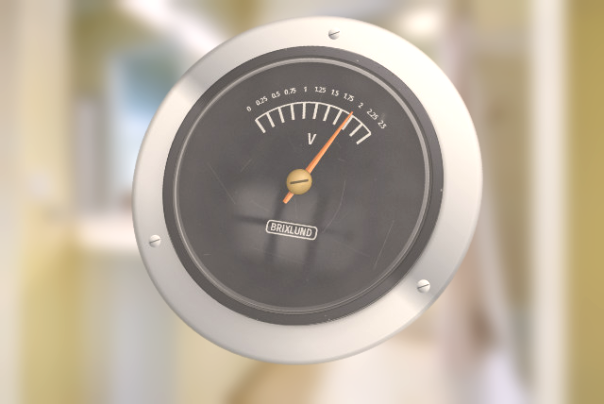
V 2
